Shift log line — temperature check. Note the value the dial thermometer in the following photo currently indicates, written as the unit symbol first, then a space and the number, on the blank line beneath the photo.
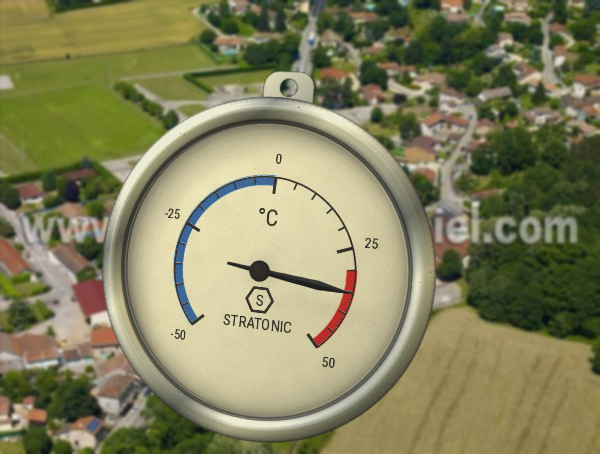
°C 35
